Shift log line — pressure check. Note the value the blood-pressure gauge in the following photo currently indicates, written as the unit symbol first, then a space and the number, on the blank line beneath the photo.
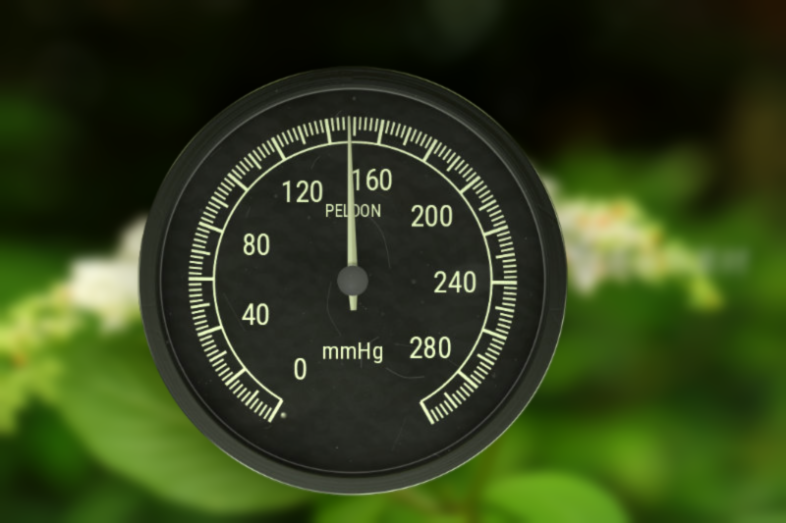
mmHg 148
